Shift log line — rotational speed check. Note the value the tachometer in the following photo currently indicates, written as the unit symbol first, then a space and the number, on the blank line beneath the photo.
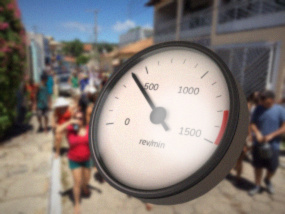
rpm 400
